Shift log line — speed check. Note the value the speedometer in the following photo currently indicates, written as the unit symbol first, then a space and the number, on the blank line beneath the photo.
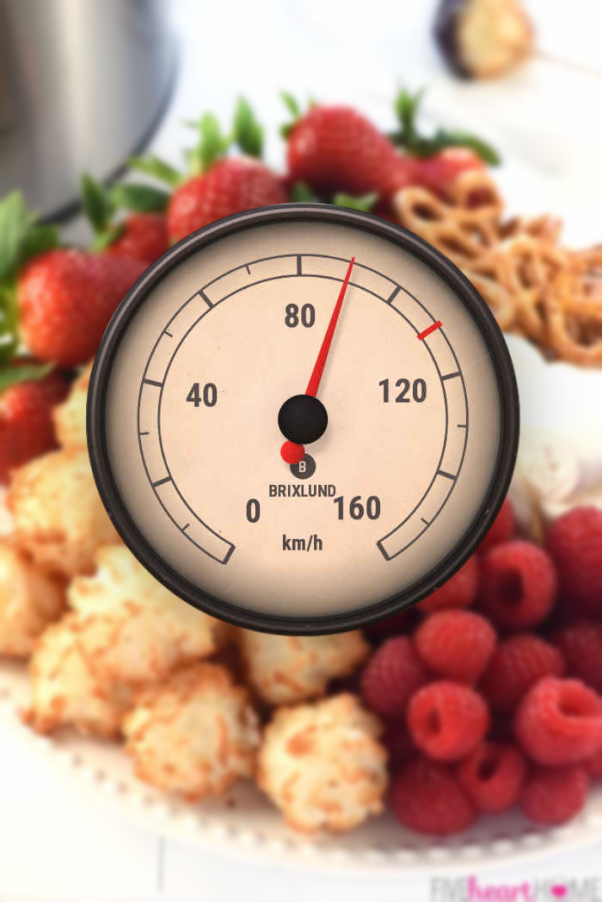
km/h 90
